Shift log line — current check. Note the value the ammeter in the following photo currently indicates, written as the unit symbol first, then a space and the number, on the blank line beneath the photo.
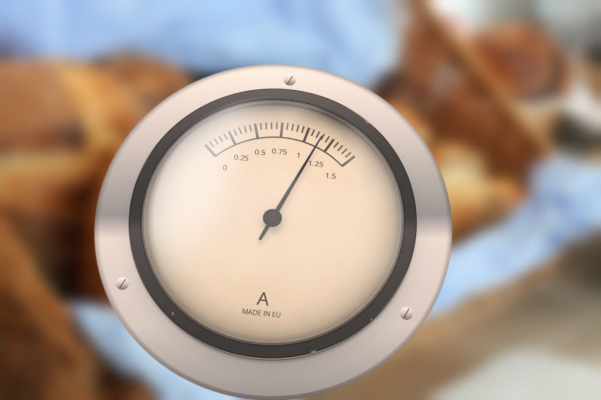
A 1.15
